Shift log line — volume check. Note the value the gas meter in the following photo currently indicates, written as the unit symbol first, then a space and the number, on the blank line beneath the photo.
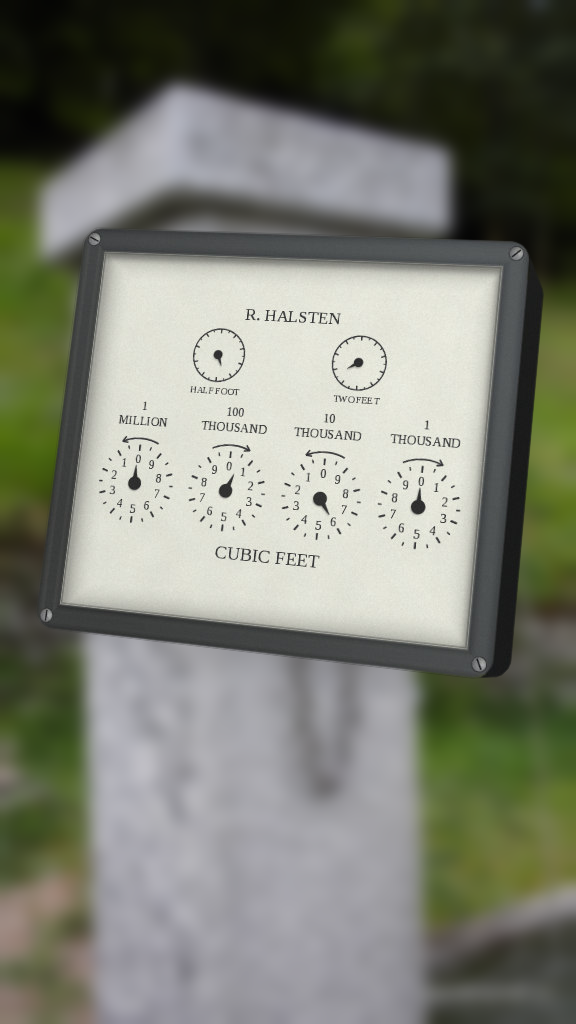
ft³ 6000
